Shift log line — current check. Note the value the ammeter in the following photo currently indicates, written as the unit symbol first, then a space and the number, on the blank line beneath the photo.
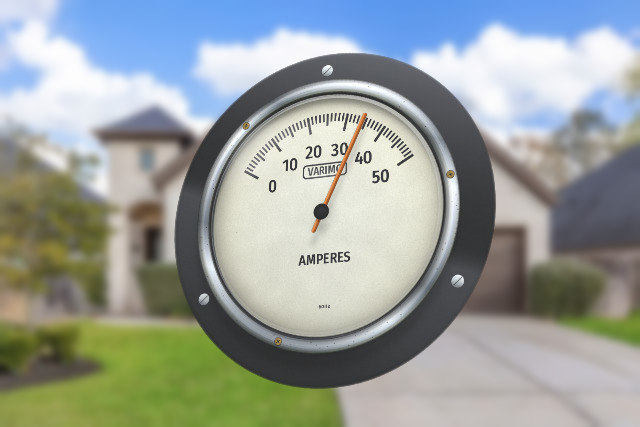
A 35
